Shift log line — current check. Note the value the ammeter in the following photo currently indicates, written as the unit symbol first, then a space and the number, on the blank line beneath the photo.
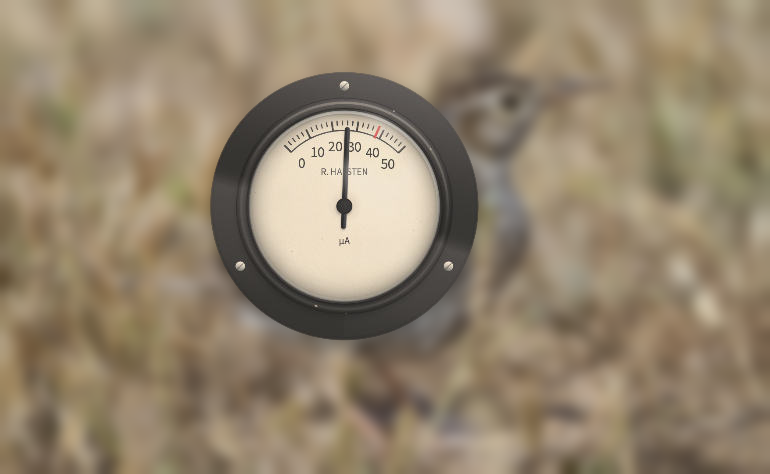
µA 26
